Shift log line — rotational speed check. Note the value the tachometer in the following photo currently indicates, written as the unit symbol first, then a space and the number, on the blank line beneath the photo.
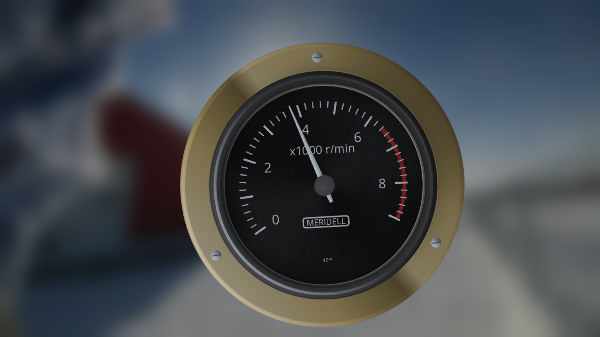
rpm 3800
